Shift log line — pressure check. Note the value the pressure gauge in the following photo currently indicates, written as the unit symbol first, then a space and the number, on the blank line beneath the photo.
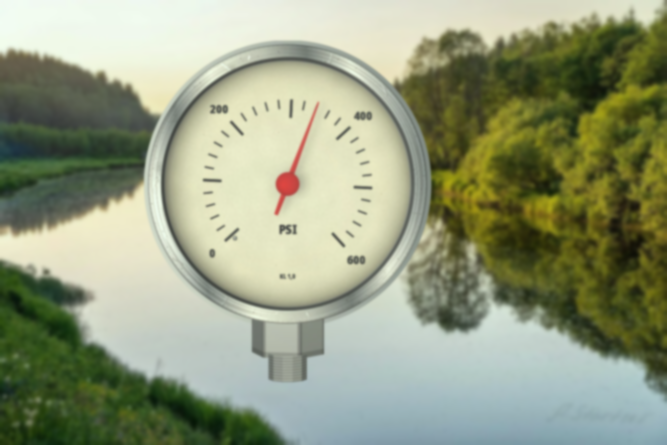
psi 340
